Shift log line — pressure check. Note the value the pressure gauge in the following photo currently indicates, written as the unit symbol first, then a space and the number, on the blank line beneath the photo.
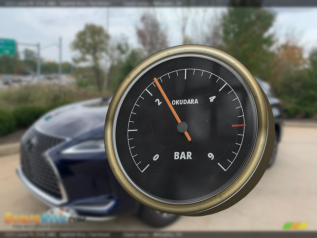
bar 2.3
